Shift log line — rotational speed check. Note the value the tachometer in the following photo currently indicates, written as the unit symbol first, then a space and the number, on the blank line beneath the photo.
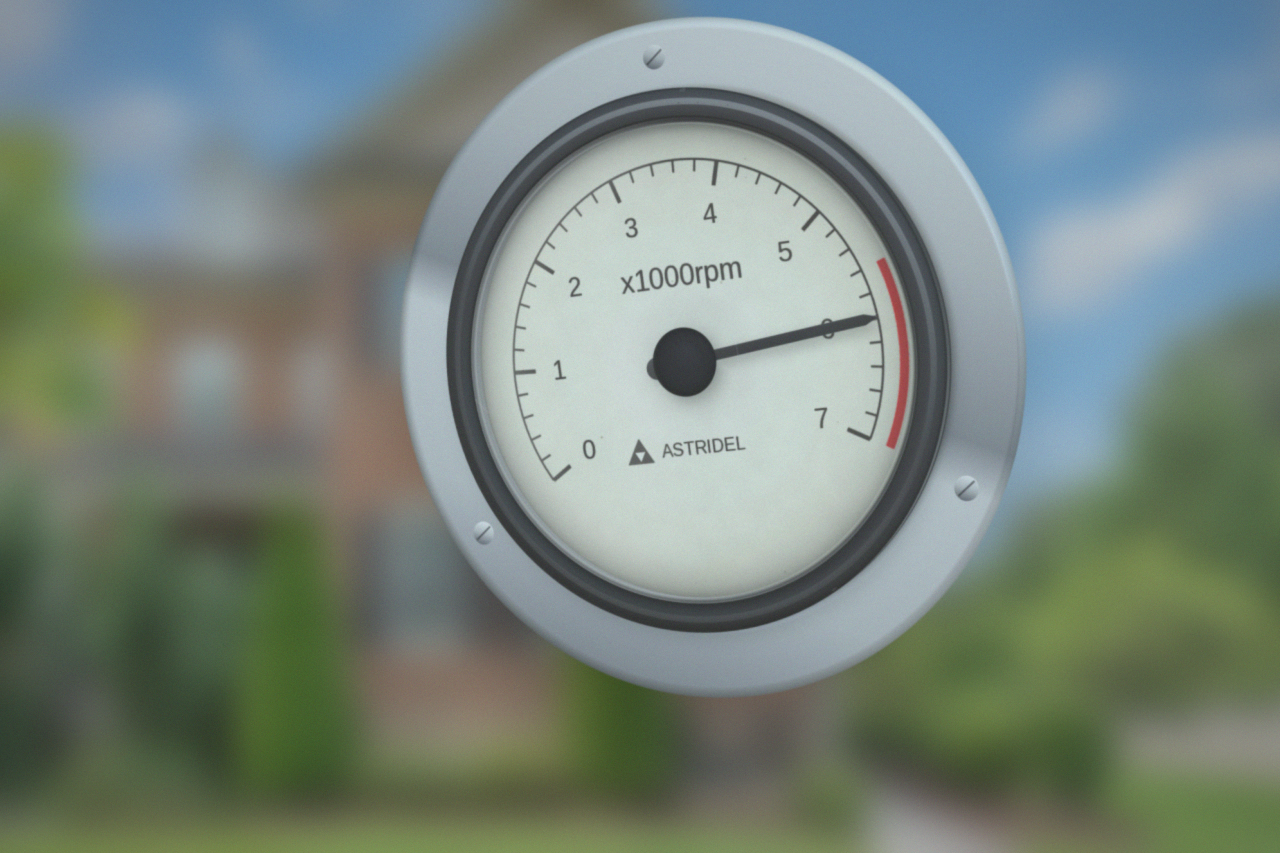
rpm 6000
